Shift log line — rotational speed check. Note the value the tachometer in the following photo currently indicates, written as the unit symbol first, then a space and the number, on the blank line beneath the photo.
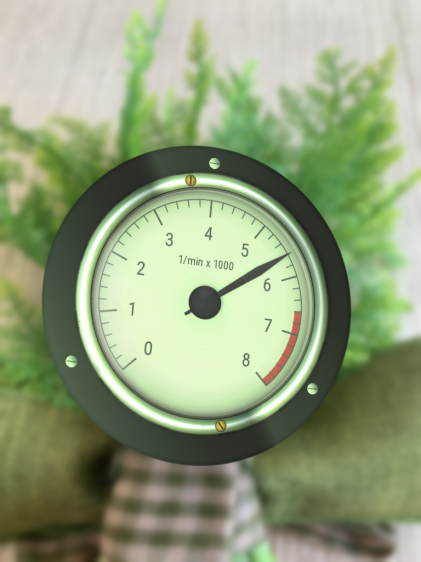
rpm 5600
